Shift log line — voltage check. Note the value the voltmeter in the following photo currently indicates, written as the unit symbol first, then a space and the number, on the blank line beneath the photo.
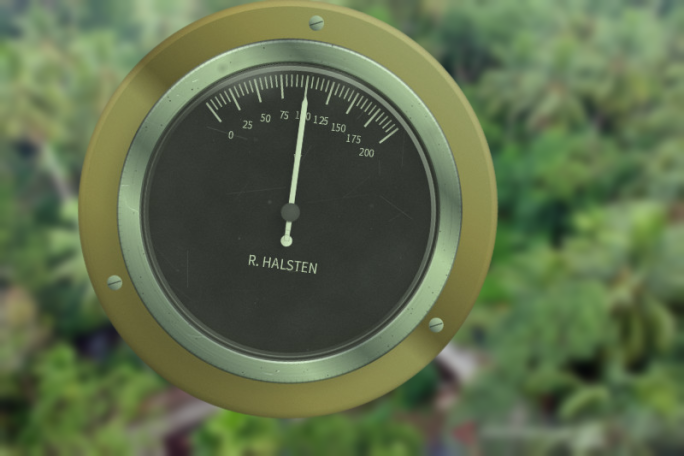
V 100
